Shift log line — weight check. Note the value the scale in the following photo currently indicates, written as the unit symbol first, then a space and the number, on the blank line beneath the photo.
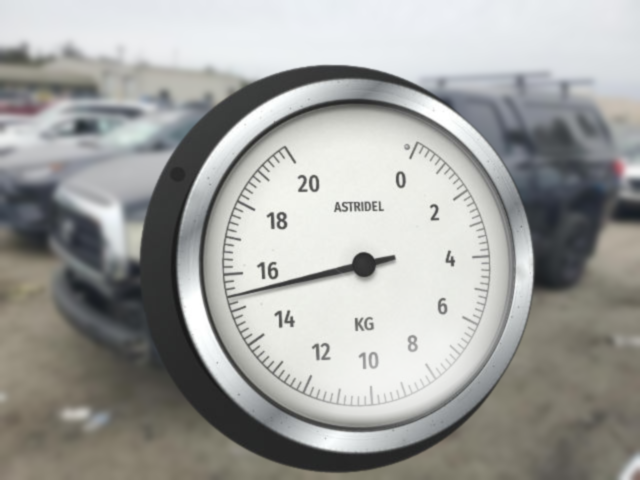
kg 15.4
